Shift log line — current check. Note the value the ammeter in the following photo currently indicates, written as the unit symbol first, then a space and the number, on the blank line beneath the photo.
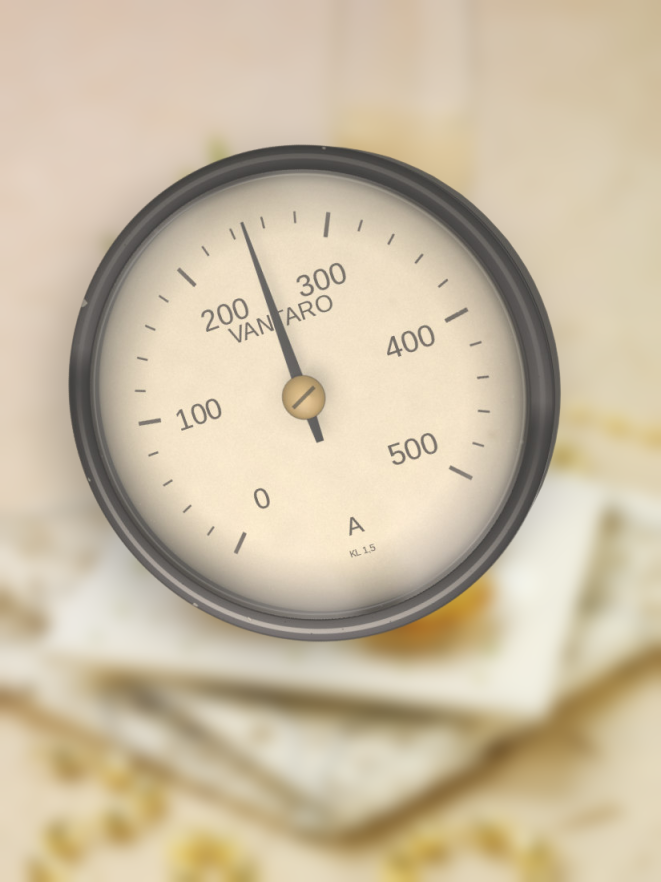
A 250
